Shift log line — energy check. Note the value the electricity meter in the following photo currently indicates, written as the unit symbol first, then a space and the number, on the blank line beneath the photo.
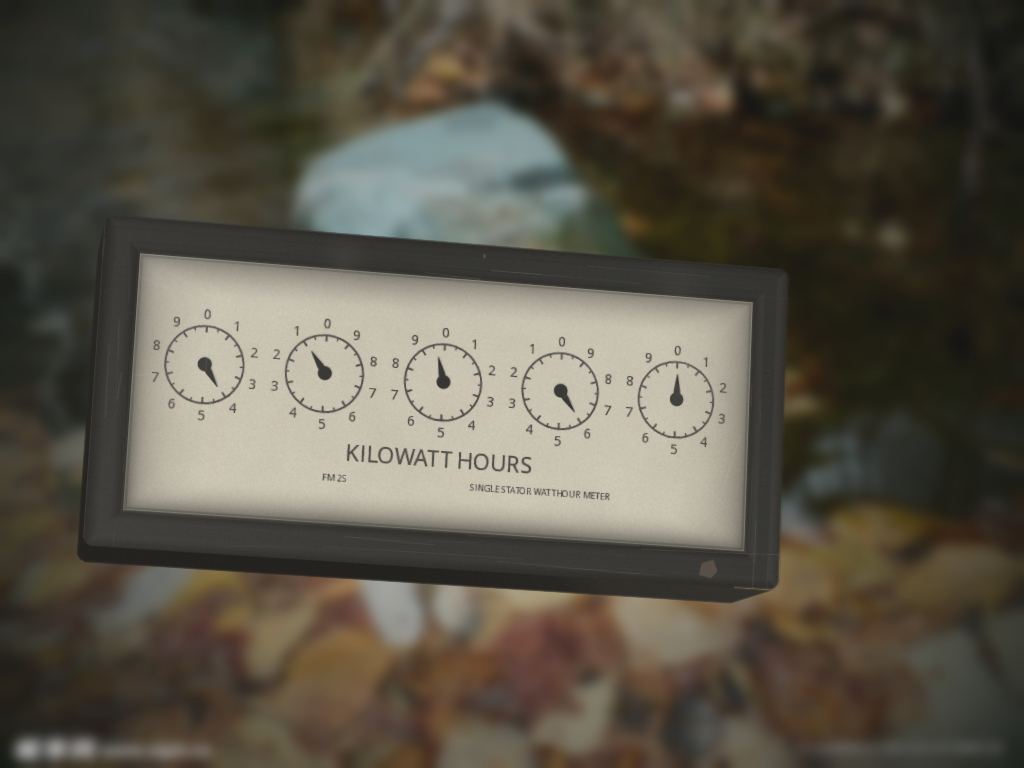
kWh 40960
